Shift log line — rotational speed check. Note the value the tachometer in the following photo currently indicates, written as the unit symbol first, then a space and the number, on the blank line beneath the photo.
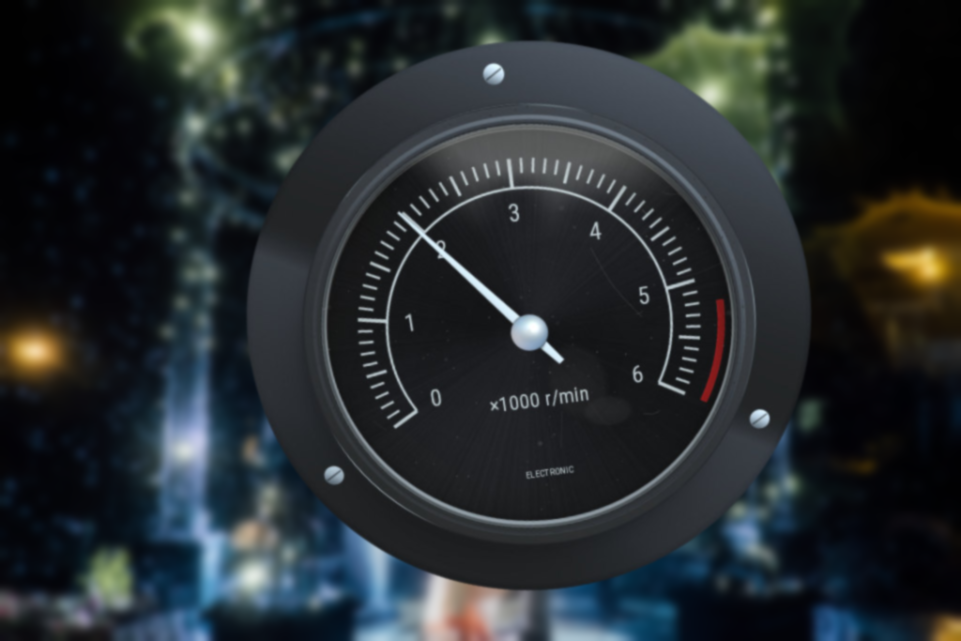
rpm 2000
